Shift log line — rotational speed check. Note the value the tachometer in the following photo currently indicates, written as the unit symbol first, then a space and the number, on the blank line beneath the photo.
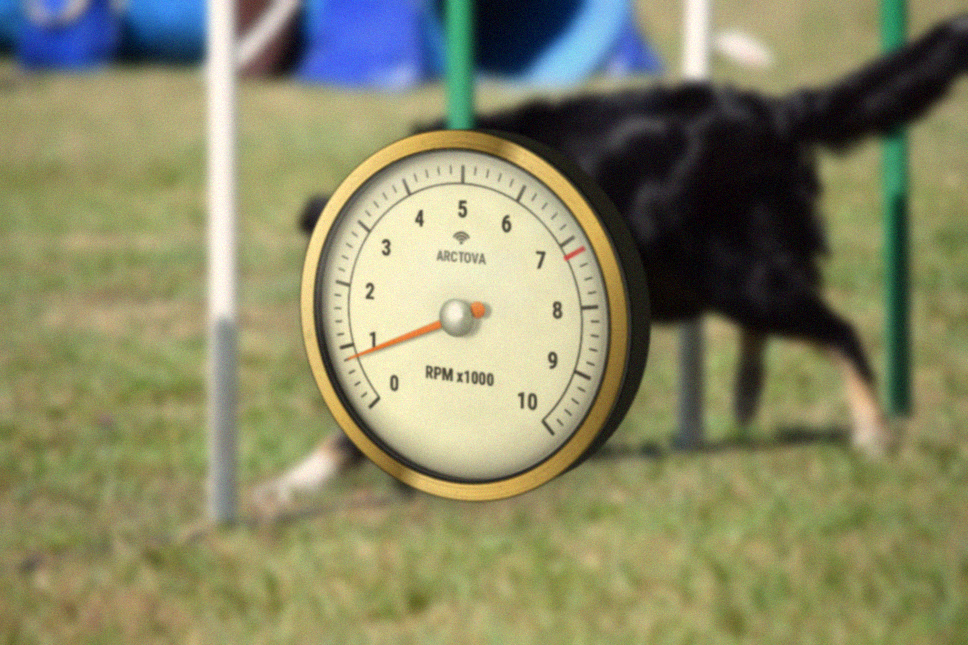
rpm 800
